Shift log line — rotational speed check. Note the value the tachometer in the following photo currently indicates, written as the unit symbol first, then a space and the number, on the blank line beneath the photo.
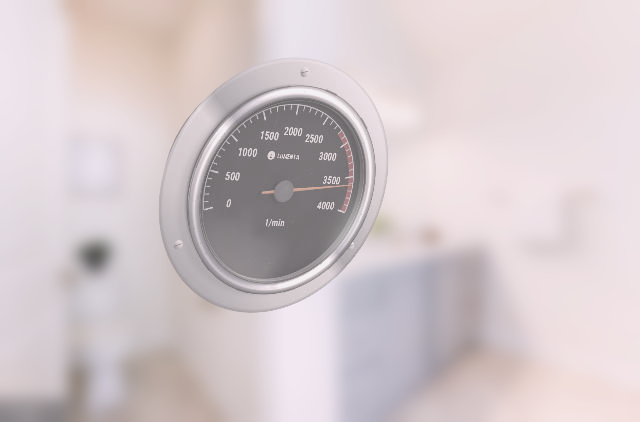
rpm 3600
